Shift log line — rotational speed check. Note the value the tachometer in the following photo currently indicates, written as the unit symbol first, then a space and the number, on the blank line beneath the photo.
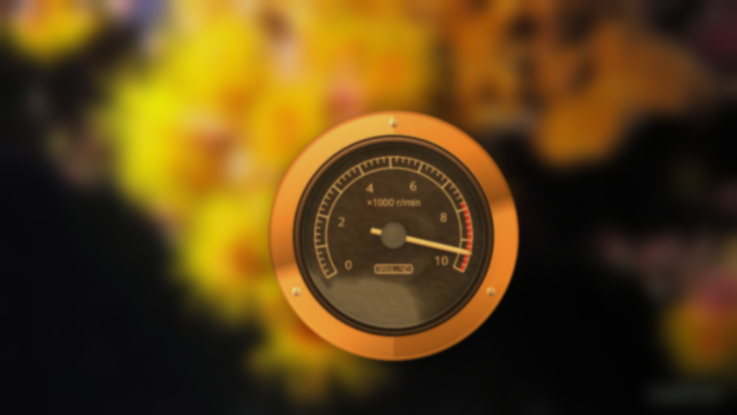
rpm 9400
